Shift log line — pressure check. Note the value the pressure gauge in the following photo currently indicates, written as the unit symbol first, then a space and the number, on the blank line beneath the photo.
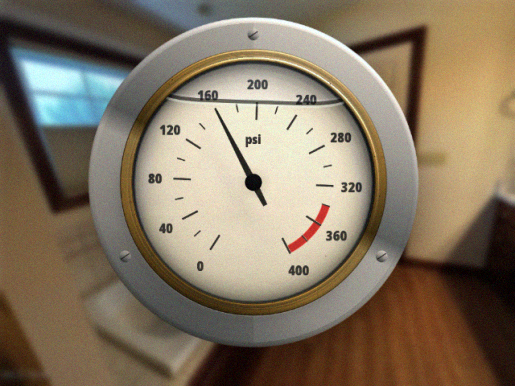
psi 160
